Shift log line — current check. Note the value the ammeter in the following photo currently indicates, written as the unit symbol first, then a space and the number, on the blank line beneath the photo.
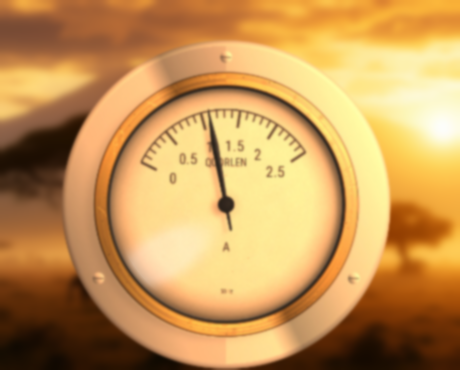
A 1.1
